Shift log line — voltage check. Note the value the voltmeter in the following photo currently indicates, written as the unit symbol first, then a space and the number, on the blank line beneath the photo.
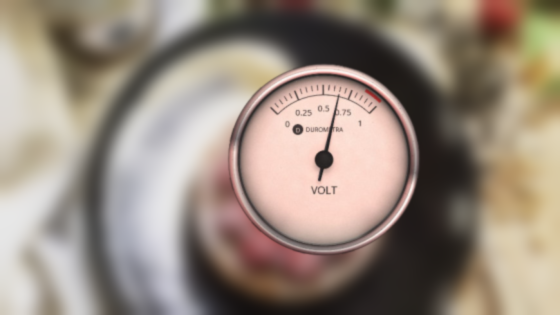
V 0.65
